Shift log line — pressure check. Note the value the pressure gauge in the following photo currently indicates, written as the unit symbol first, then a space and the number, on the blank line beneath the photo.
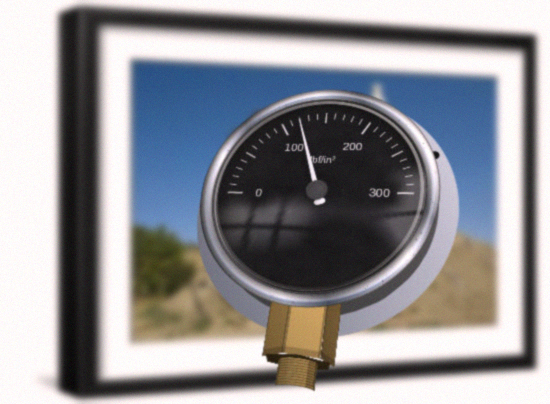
psi 120
